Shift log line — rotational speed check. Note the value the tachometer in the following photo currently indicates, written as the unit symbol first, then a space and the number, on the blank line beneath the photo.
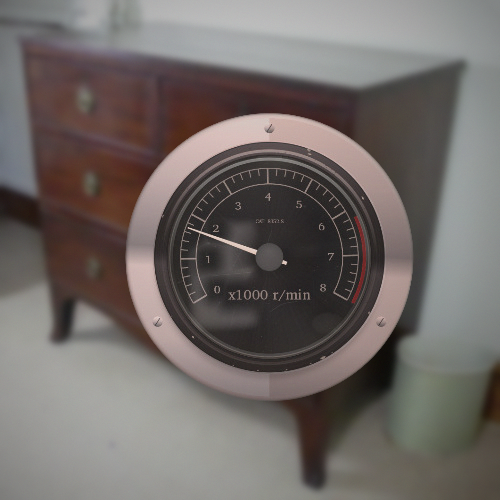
rpm 1700
